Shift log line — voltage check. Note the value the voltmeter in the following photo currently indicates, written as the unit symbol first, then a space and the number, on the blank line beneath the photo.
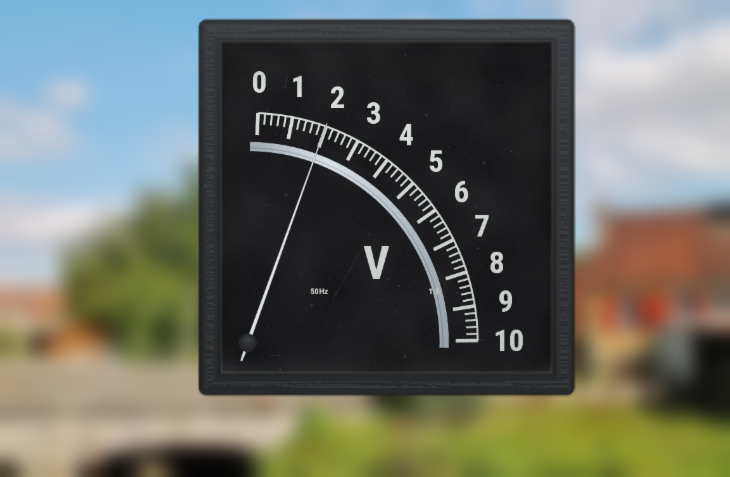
V 2
